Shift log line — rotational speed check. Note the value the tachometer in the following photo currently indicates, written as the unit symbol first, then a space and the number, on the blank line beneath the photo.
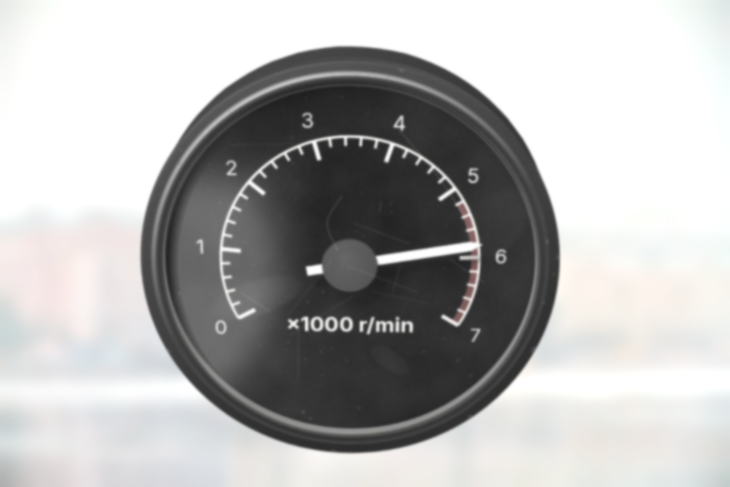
rpm 5800
